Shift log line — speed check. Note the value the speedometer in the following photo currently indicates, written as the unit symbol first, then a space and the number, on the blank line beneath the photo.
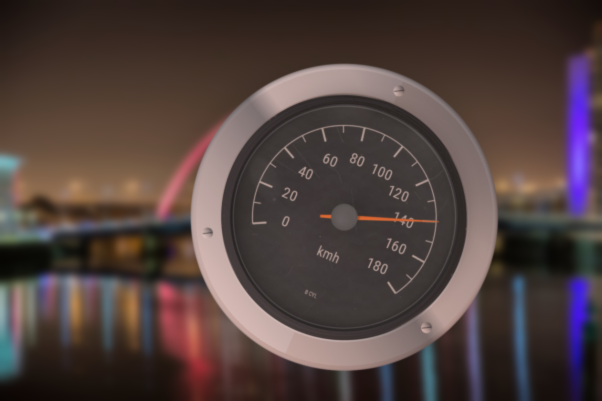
km/h 140
